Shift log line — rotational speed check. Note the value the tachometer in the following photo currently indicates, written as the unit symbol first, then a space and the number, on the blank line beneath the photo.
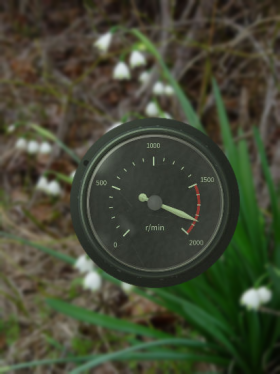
rpm 1850
